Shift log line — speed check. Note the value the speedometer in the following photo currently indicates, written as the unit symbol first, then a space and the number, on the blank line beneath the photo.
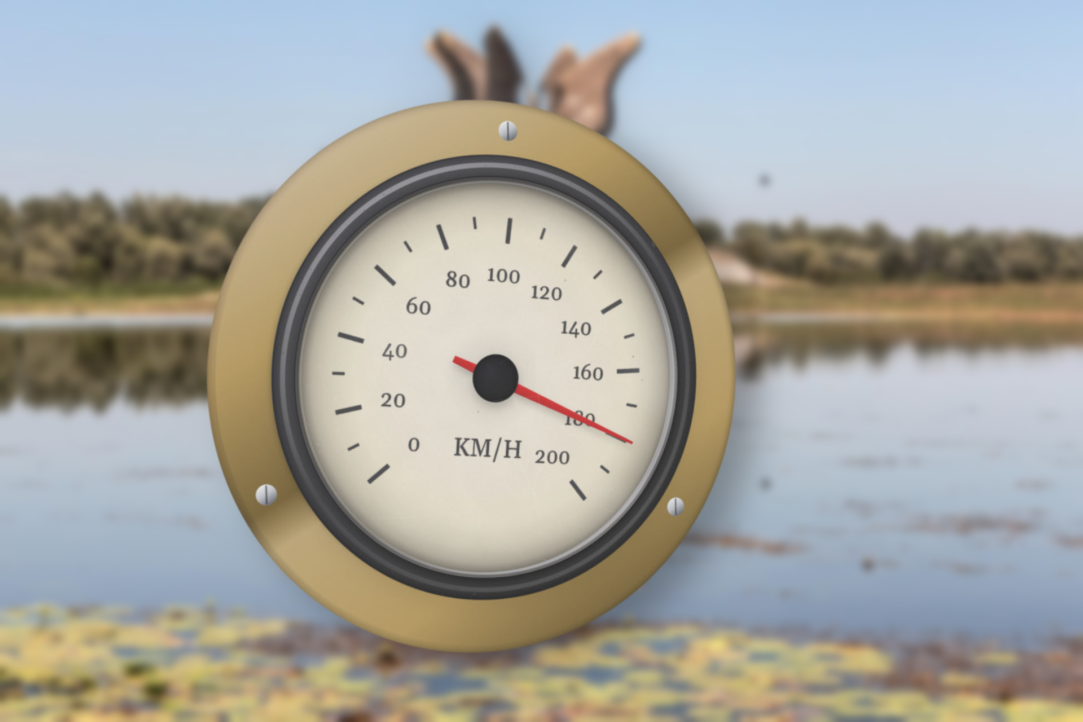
km/h 180
